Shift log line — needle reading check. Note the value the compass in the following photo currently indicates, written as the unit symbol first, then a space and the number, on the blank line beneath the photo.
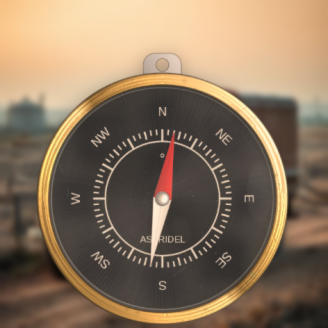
° 10
